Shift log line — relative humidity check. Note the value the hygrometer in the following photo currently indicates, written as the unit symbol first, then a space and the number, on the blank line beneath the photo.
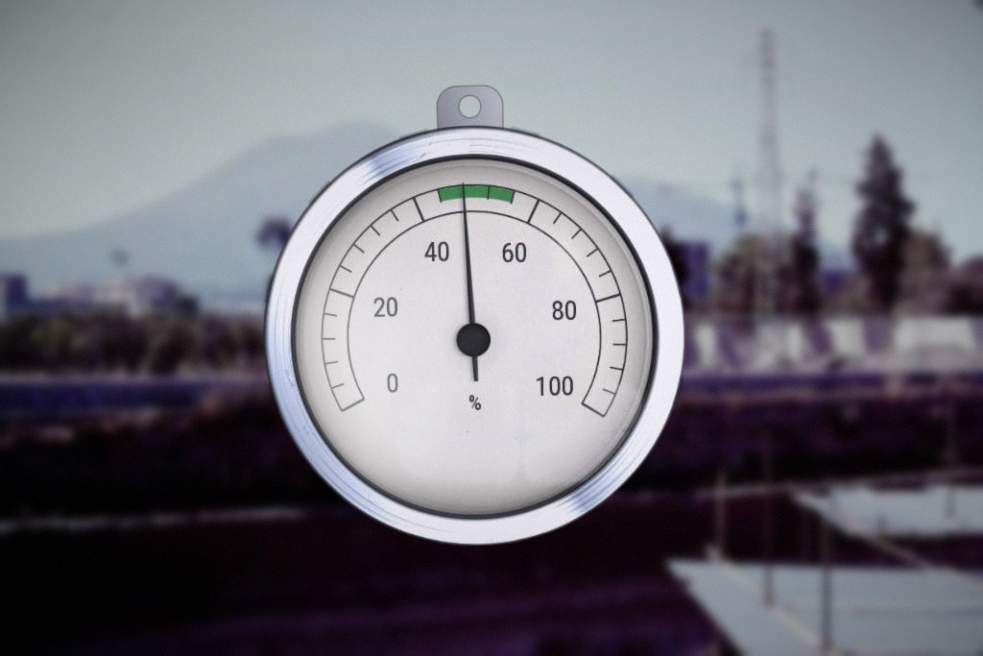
% 48
